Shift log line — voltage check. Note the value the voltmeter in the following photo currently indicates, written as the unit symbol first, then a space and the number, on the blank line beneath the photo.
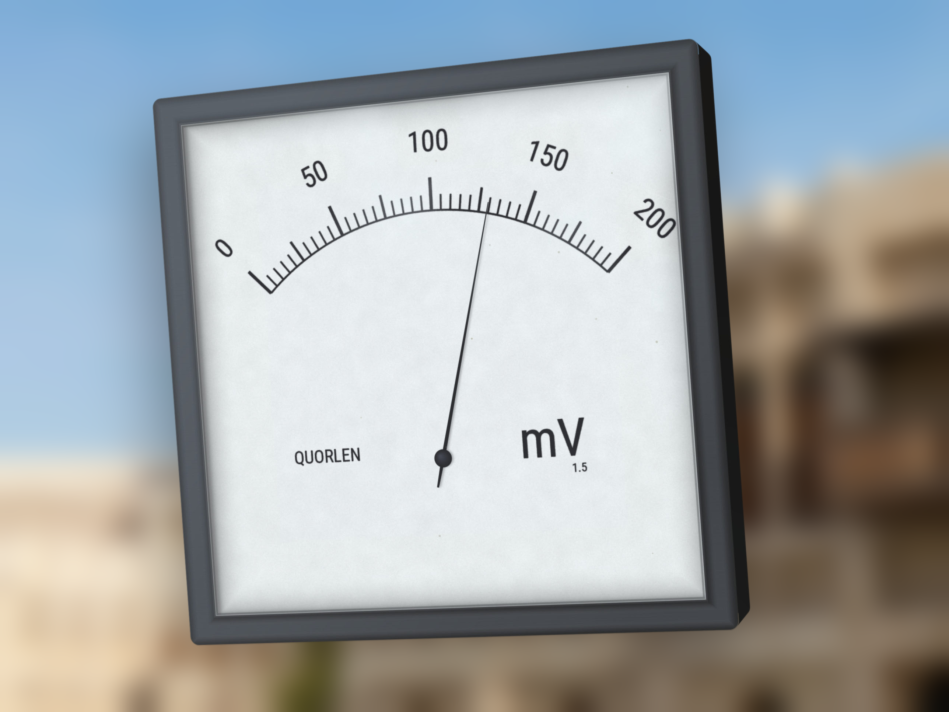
mV 130
